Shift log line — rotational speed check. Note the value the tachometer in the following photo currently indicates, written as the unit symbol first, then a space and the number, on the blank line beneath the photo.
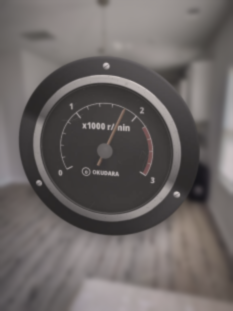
rpm 1800
